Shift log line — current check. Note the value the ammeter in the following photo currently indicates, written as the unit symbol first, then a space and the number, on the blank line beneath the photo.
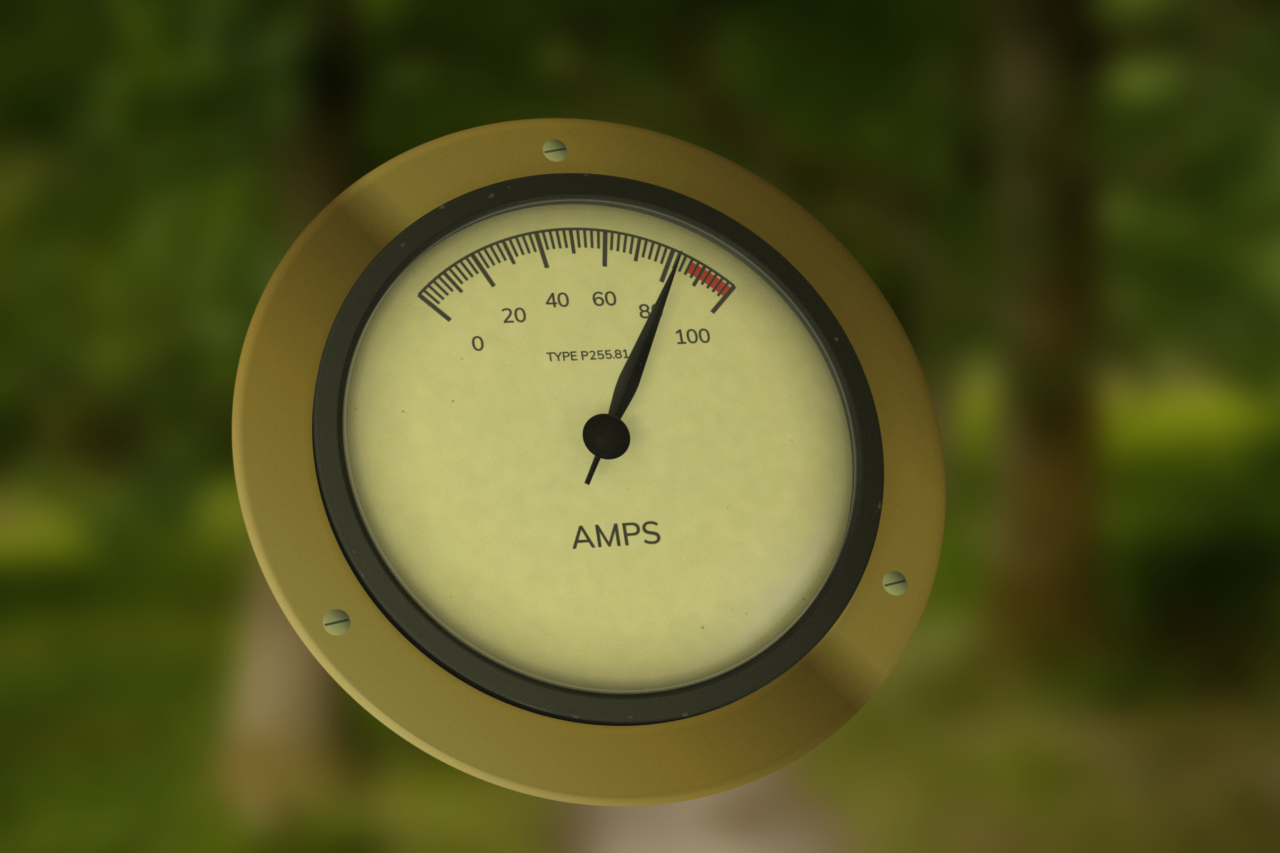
A 82
